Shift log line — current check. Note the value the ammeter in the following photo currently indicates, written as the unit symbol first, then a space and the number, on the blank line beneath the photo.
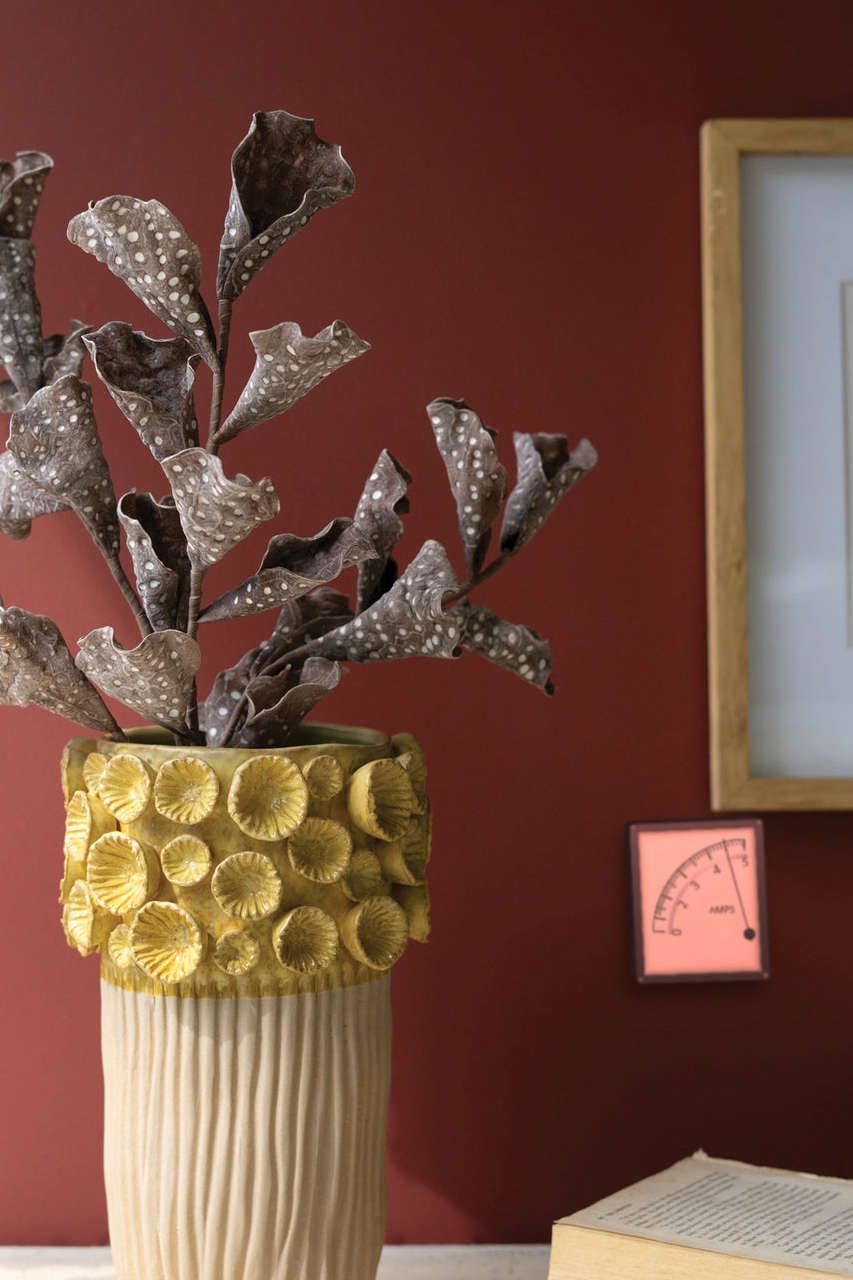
A 4.5
